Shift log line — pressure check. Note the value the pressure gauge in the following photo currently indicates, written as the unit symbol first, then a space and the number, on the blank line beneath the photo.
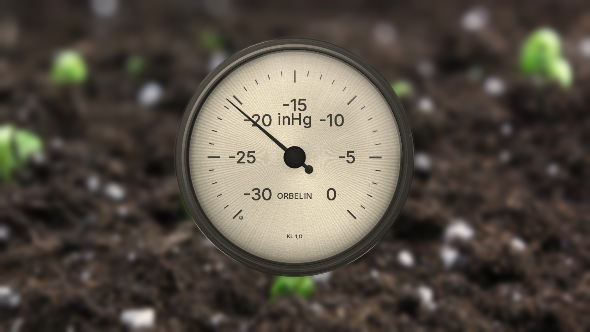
inHg -20.5
